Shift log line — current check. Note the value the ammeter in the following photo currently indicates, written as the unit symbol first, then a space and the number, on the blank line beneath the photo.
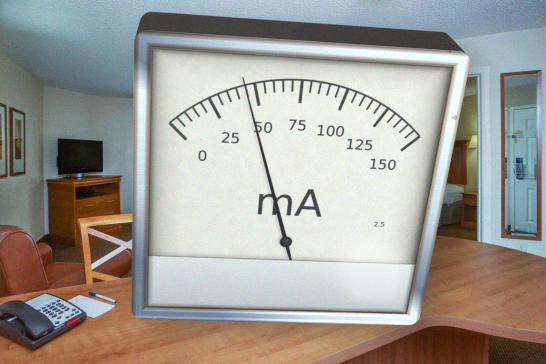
mA 45
